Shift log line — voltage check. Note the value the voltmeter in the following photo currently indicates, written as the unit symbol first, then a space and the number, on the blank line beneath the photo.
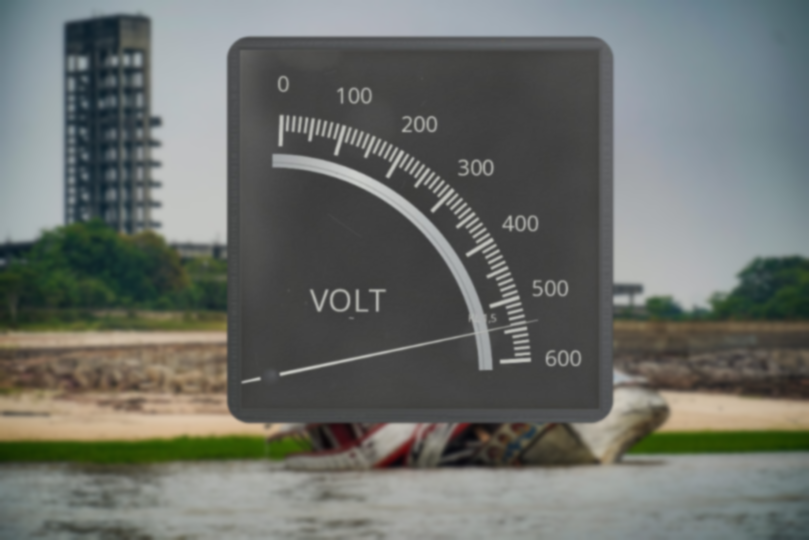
V 540
